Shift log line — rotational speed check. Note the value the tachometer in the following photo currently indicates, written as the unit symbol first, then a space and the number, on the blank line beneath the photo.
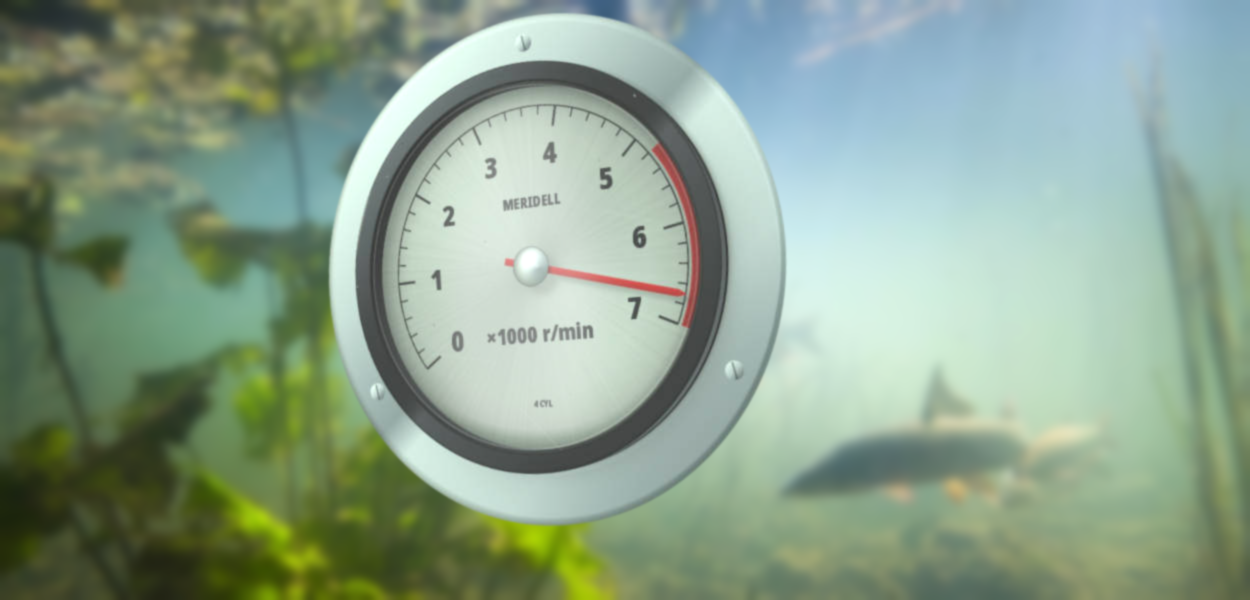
rpm 6700
